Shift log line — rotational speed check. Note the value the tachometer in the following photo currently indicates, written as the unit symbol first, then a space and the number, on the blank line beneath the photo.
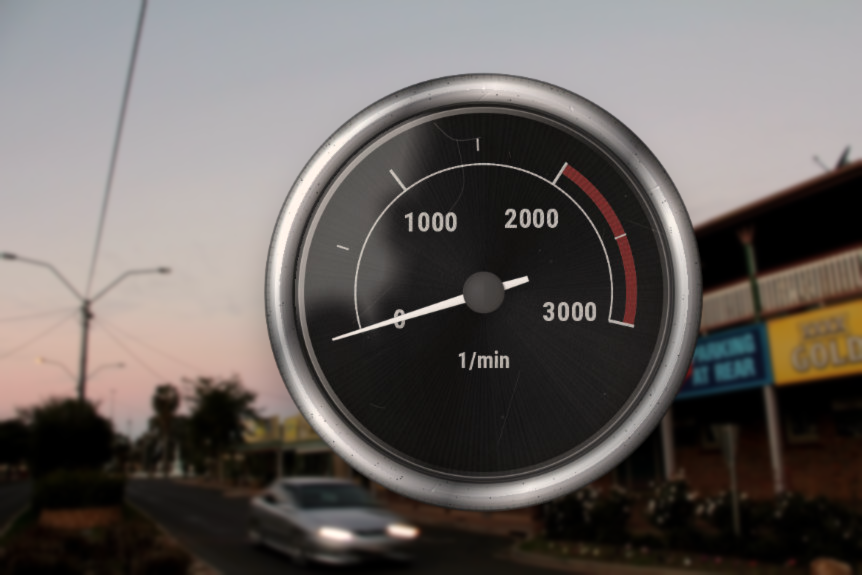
rpm 0
